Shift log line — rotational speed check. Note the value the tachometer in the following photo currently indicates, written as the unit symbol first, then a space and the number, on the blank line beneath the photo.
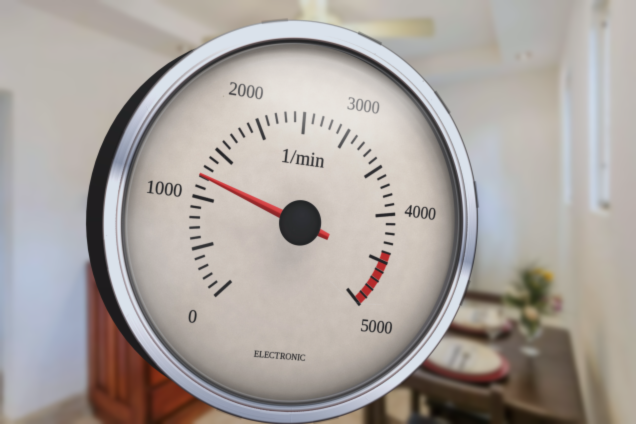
rpm 1200
